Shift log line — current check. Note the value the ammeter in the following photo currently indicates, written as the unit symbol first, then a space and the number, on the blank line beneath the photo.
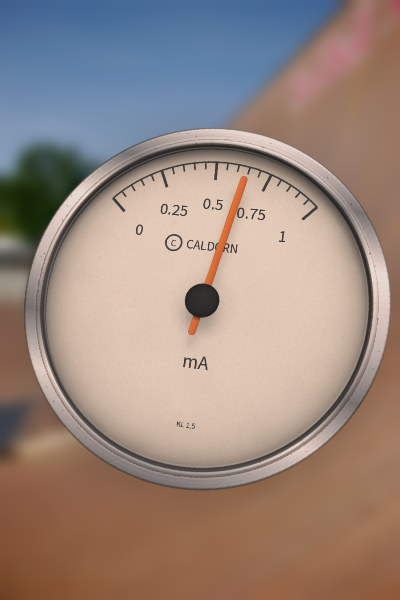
mA 0.65
